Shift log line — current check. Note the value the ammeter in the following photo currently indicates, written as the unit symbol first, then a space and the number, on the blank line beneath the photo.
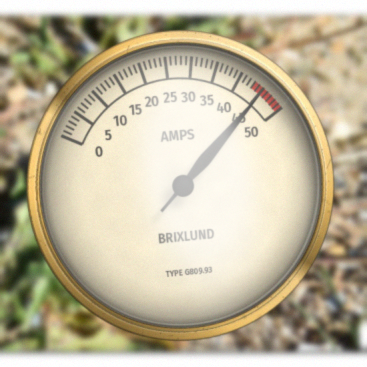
A 45
